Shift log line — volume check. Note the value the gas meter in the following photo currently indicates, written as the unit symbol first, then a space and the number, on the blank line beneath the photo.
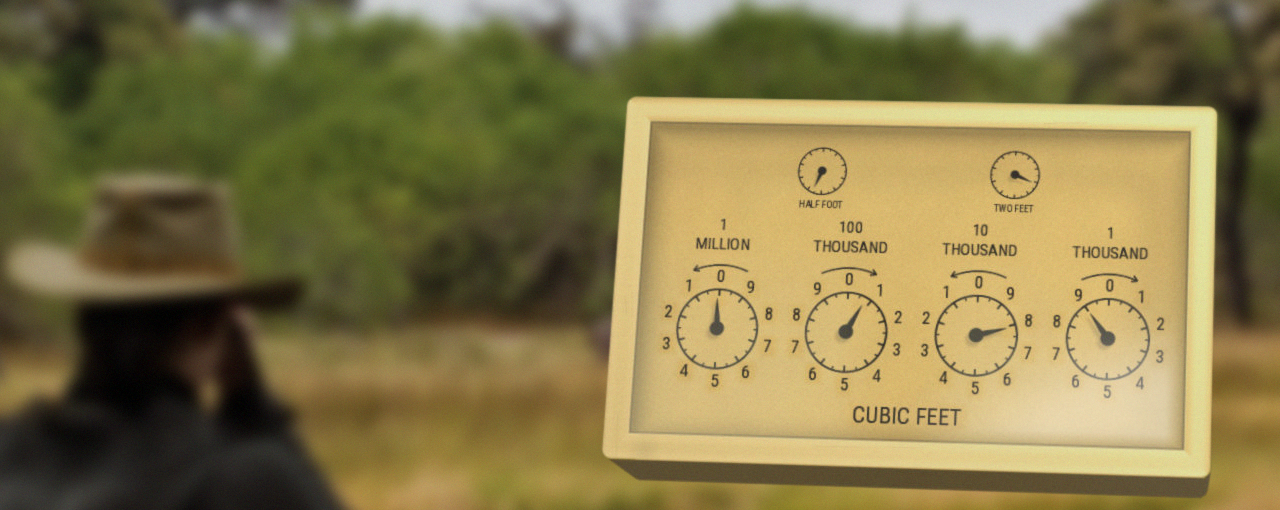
ft³ 7900
